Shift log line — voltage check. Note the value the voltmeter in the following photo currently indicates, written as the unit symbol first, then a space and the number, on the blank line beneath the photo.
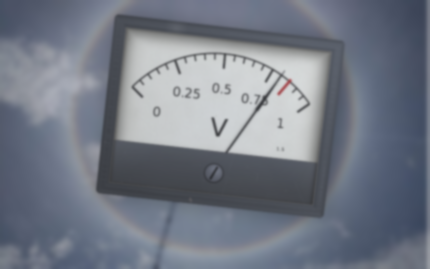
V 0.8
